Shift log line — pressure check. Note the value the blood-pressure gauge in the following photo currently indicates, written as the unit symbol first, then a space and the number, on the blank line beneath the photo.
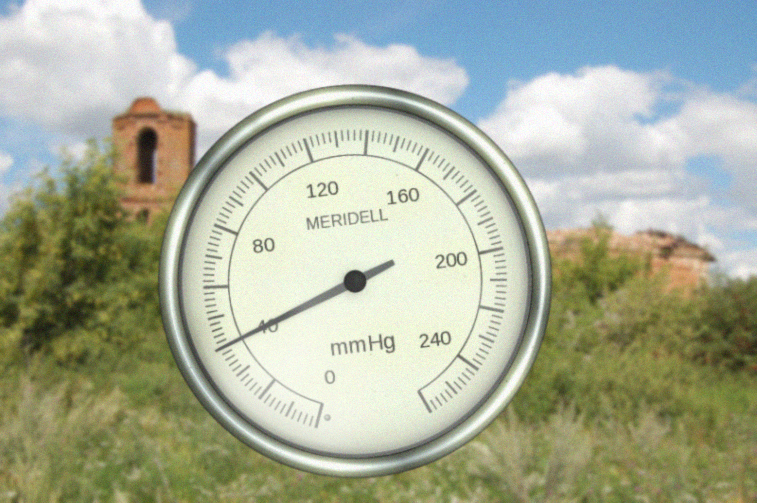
mmHg 40
